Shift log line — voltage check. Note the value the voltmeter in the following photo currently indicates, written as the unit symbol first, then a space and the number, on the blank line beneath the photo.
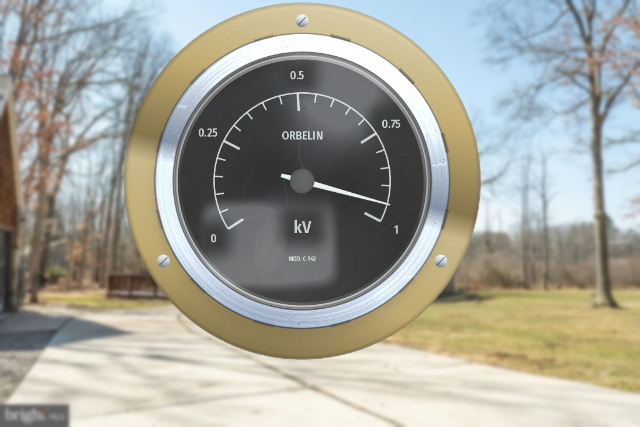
kV 0.95
